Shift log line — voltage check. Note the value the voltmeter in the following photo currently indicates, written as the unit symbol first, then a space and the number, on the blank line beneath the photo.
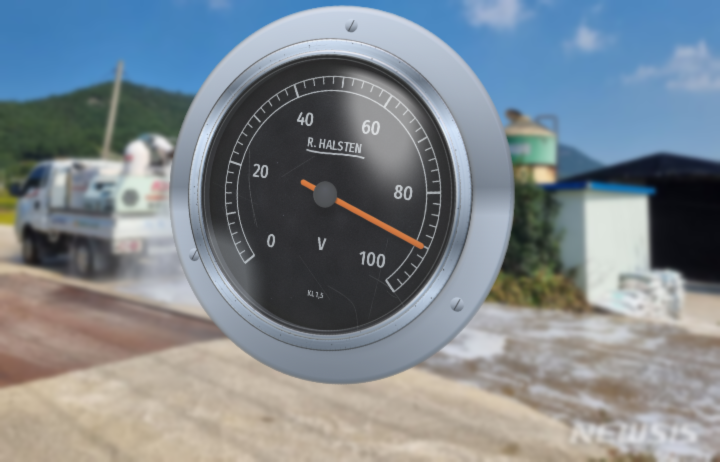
V 90
